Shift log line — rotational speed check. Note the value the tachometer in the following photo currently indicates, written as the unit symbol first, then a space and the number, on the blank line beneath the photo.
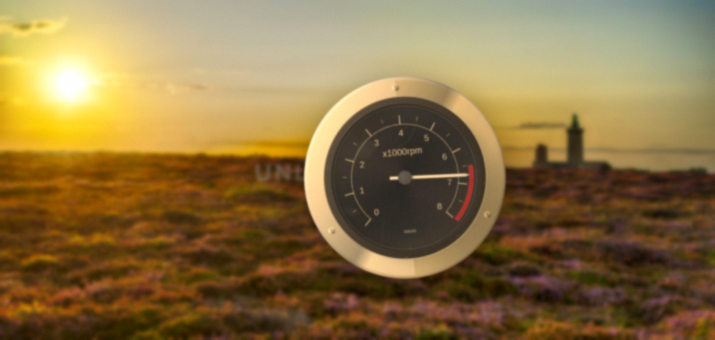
rpm 6750
